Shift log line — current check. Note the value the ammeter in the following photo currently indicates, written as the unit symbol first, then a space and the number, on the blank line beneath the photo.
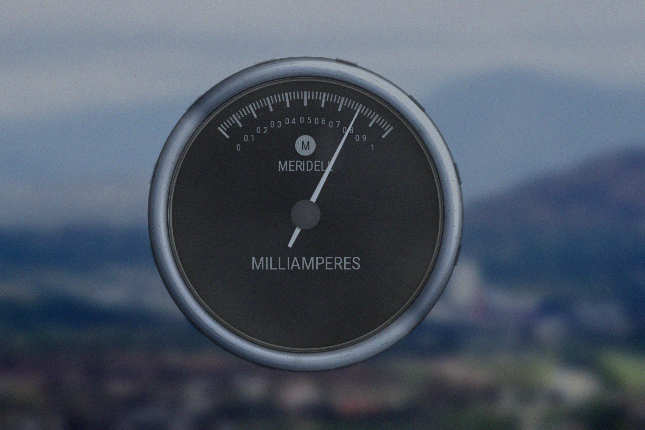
mA 0.8
